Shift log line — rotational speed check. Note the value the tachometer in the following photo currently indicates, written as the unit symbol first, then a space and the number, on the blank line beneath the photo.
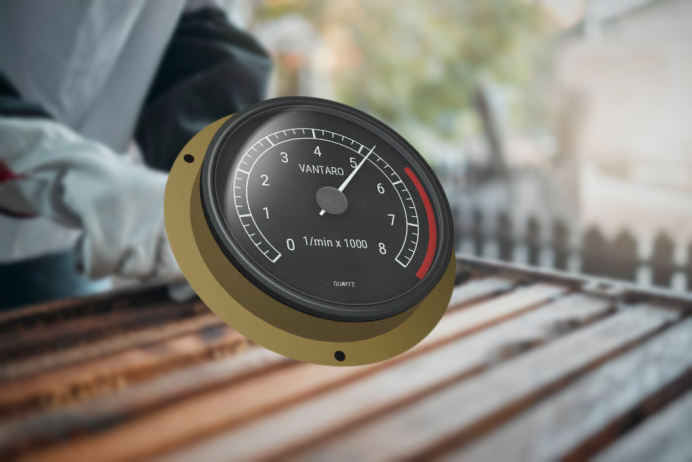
rpm 5200
